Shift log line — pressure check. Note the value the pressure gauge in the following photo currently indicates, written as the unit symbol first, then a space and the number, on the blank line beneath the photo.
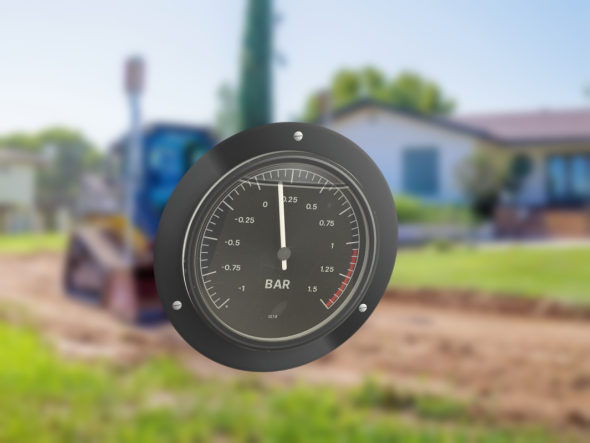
bar 0.15
